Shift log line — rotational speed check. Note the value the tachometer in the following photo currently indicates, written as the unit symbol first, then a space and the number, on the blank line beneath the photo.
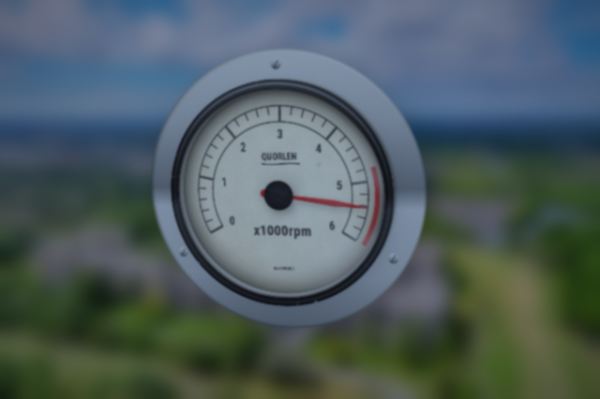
rpm 5400
